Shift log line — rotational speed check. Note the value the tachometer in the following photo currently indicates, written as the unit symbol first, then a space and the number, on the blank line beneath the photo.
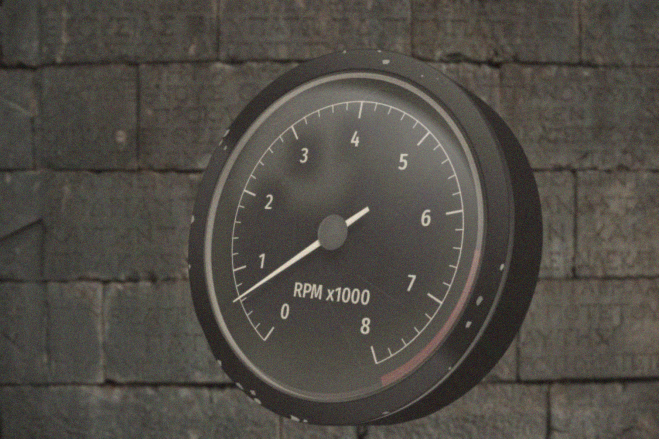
rpm 600
